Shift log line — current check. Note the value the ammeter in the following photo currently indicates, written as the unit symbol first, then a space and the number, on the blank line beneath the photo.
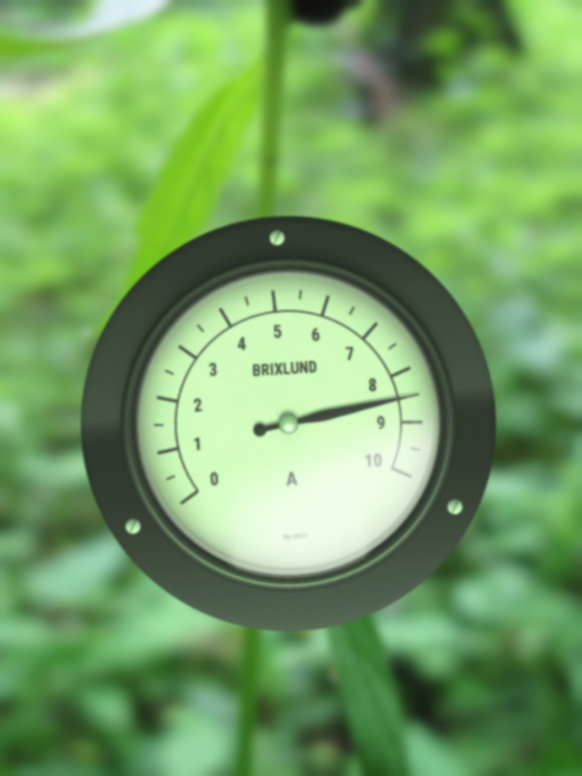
A 8.5
